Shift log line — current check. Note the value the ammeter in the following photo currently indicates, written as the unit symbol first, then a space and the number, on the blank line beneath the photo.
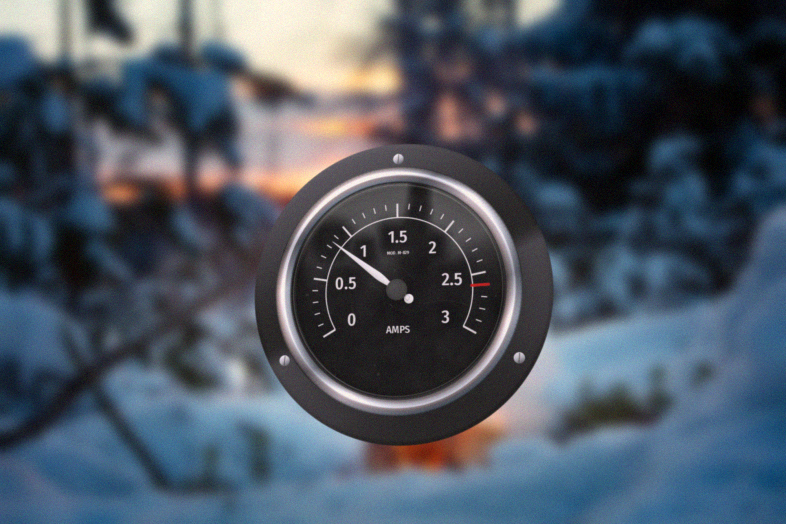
A 0.85
